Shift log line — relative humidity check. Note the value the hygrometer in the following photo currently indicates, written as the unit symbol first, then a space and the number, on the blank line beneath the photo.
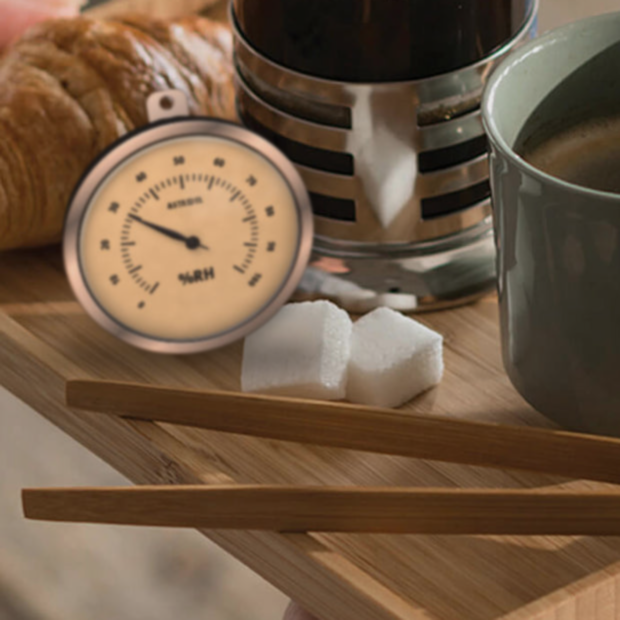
% 30
